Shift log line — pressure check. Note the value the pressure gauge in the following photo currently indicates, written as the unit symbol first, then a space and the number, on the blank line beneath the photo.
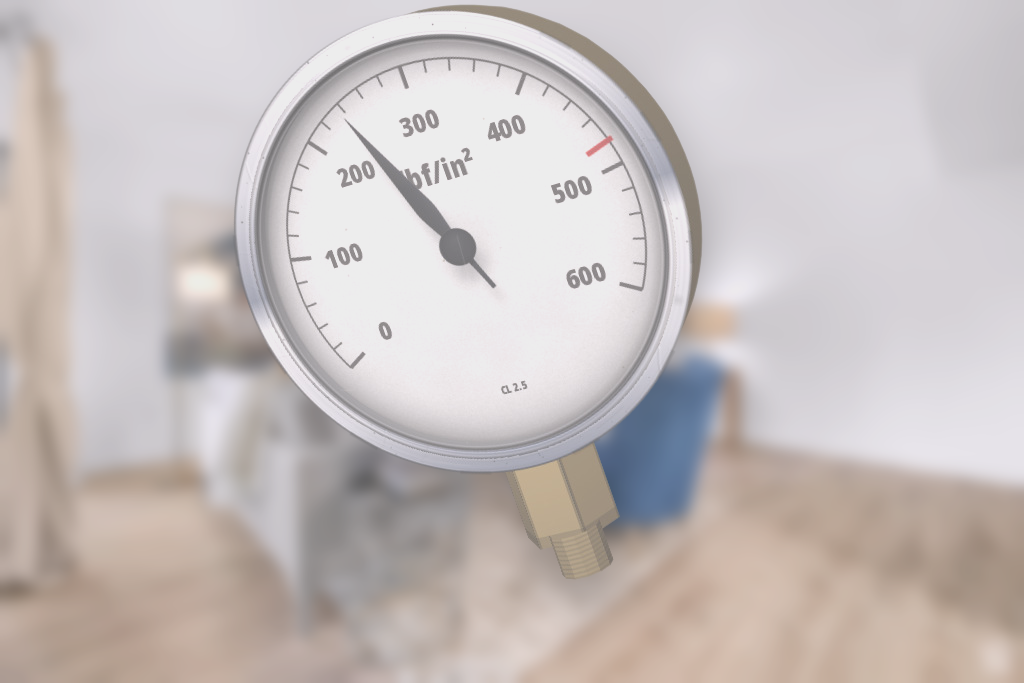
psi 240
